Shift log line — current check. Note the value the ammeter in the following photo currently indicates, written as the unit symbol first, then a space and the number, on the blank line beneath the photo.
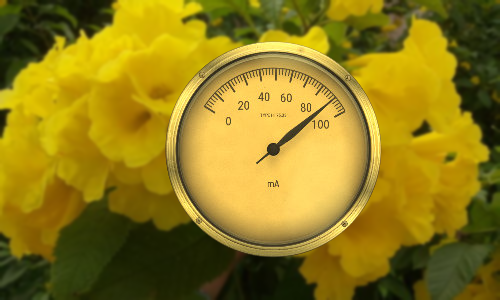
mA 90
